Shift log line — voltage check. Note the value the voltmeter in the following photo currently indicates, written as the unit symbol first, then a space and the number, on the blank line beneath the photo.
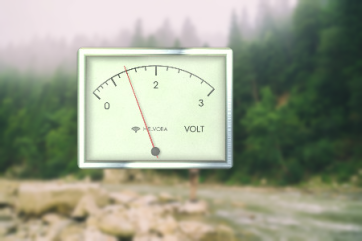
V 1.4
